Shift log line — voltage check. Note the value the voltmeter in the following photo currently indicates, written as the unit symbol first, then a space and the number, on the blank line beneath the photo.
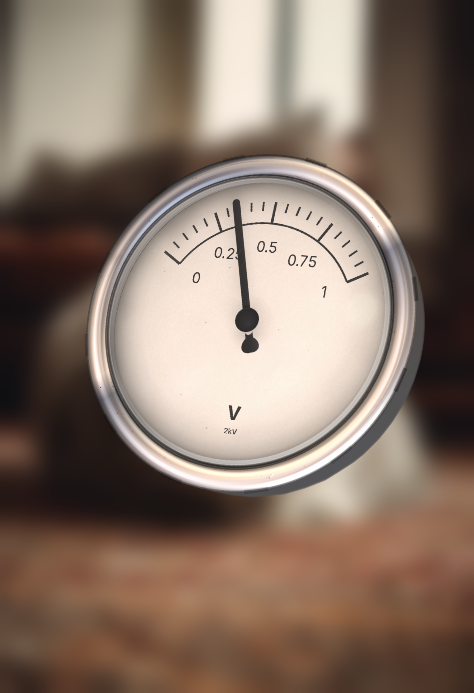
V 0.35
